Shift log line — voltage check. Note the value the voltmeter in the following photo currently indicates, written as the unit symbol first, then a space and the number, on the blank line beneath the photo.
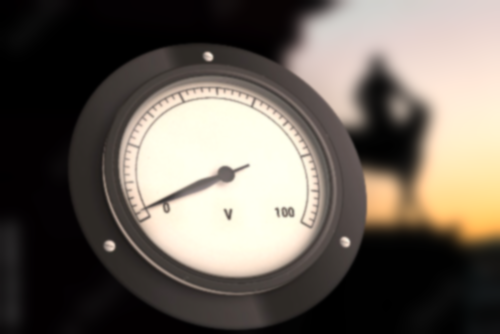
V 2
